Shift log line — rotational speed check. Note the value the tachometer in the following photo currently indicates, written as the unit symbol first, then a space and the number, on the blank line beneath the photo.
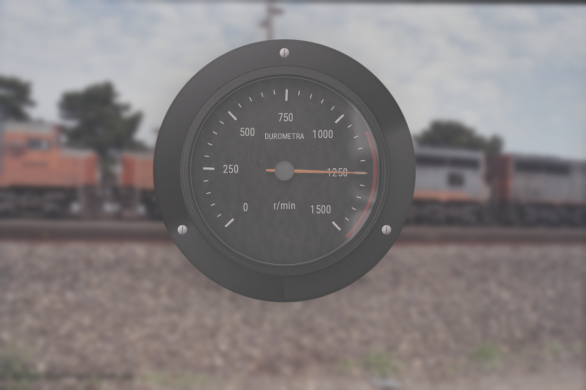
rpm 1250
